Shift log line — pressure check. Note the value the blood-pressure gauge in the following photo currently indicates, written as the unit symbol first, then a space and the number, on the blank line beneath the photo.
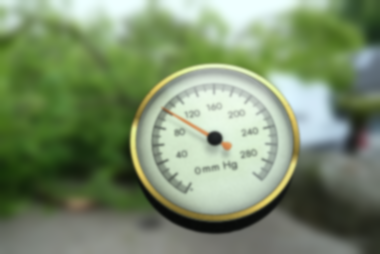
mmHg 100
